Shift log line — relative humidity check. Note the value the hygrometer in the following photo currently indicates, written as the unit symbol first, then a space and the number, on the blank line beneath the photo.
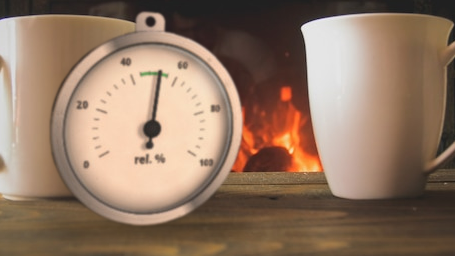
% 52
